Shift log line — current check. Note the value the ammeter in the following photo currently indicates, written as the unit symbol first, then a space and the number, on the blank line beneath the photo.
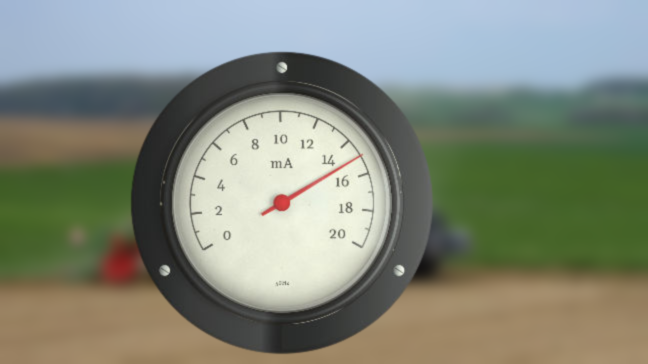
mA 15
